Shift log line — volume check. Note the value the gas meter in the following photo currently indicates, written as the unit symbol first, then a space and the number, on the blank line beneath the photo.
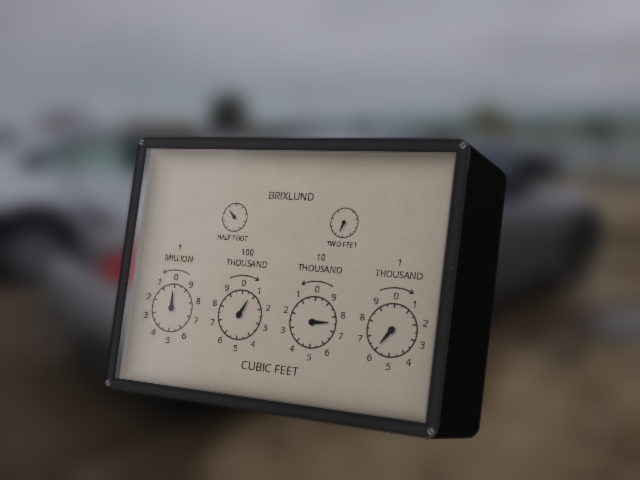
ft³ 7600
